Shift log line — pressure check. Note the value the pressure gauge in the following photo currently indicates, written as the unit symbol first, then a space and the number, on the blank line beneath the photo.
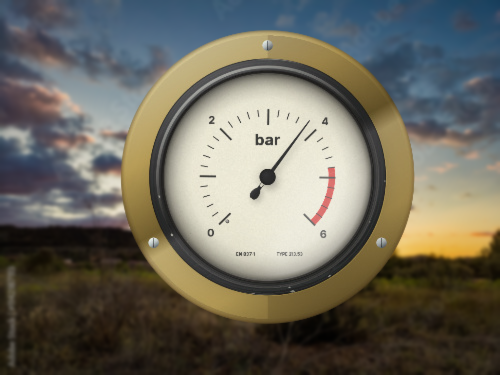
bar 3.8
